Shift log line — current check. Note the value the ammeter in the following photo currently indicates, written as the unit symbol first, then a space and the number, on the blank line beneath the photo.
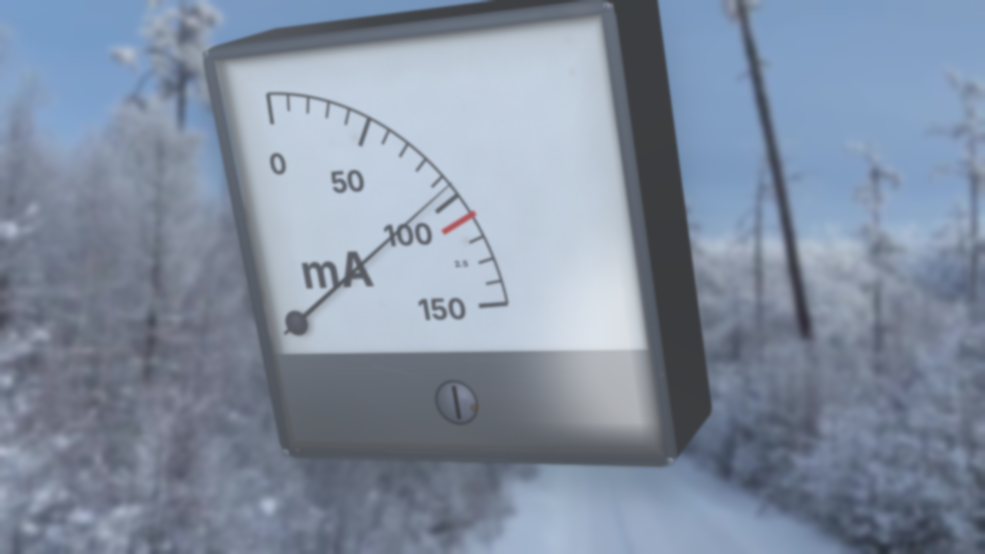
mA 95
